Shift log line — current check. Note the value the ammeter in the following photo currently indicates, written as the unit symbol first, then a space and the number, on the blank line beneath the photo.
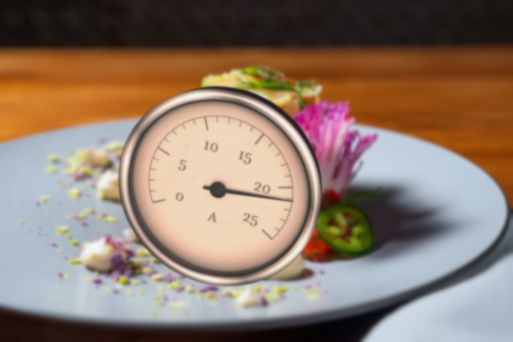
A 21
